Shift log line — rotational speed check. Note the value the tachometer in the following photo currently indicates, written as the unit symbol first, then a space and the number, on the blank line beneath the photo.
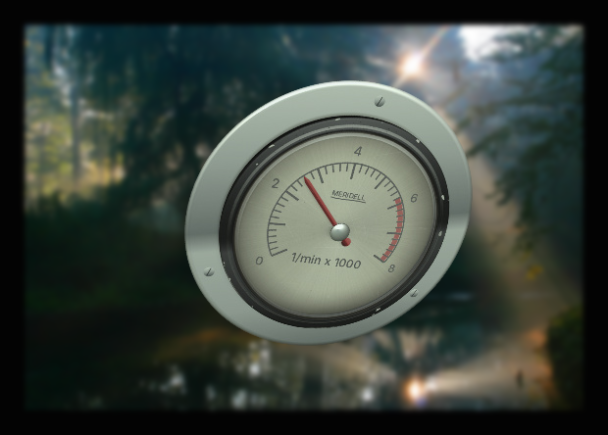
rpm 2600
